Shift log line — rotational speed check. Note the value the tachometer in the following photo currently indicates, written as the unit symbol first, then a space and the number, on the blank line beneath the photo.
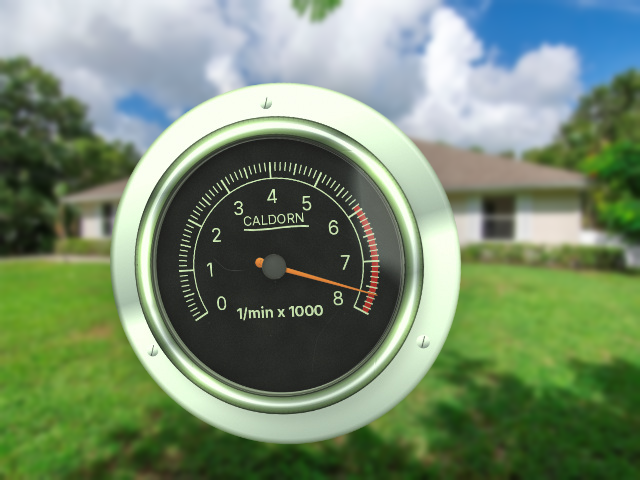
rpm 7600
